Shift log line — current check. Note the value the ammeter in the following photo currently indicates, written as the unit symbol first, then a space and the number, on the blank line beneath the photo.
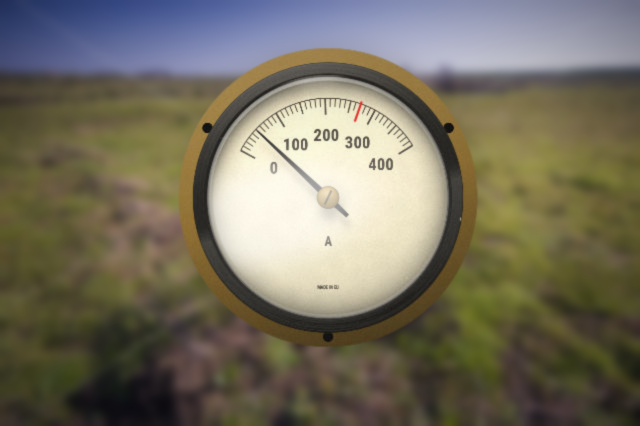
A 50
